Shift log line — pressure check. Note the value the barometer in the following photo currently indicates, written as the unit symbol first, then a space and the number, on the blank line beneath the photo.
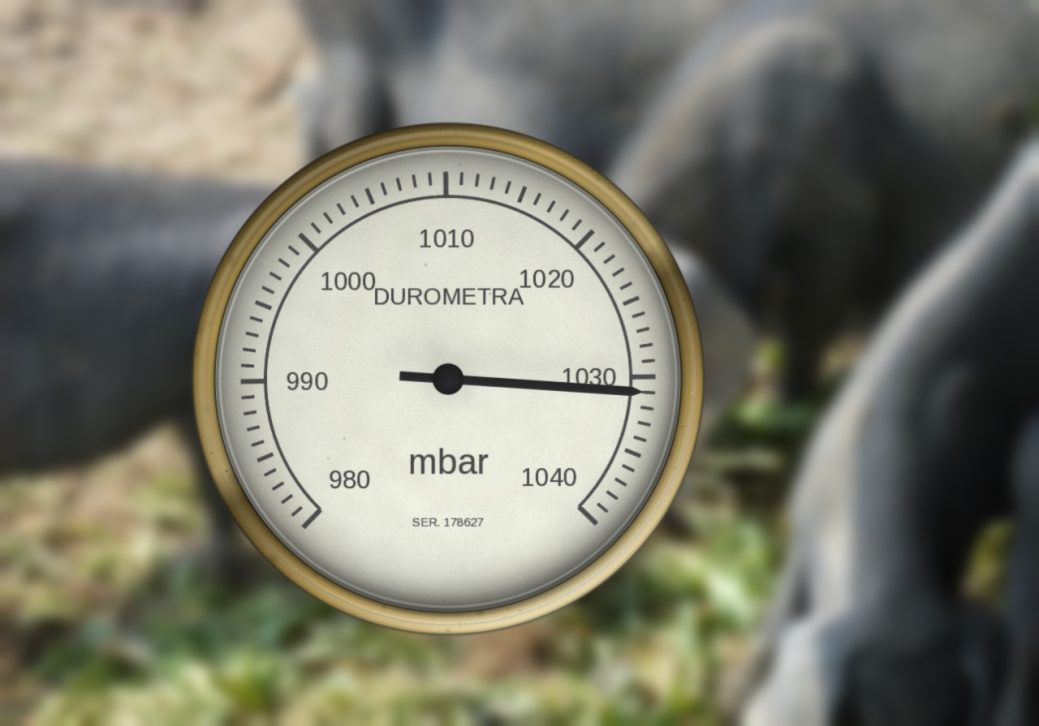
mbar 1031
